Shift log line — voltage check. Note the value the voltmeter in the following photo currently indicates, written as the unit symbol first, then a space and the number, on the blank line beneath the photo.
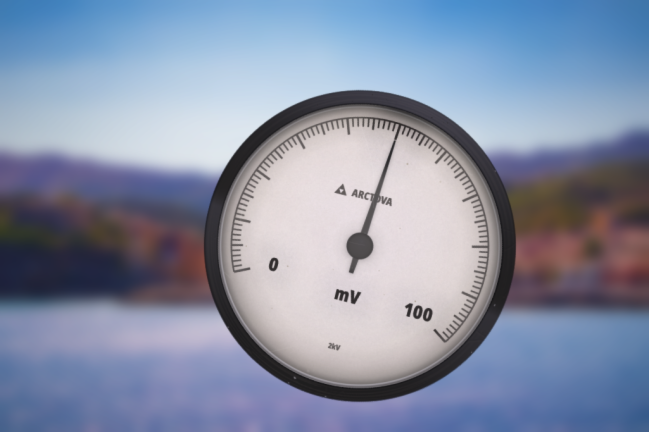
mV 50
